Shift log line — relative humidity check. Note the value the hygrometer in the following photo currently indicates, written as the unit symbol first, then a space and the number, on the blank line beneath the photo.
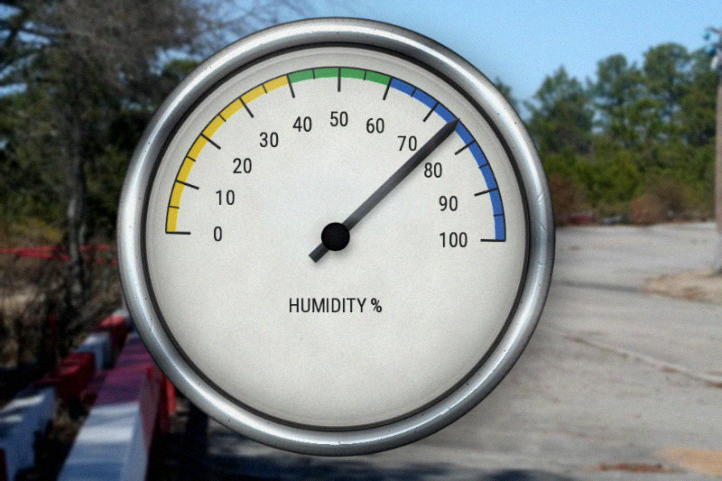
% 75
